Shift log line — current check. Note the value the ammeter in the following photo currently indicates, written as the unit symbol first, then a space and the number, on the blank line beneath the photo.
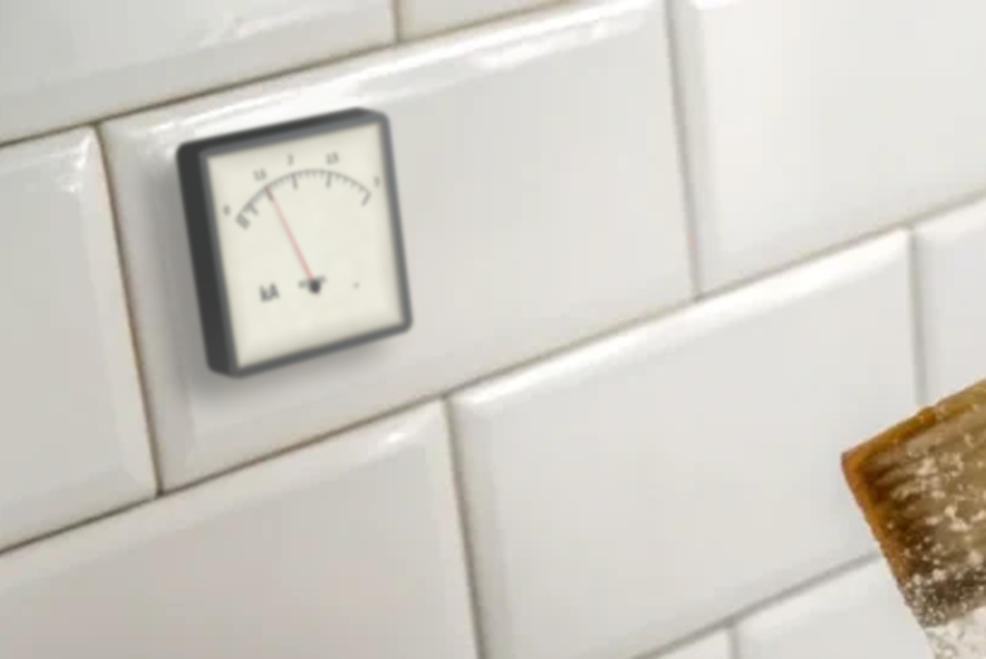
kA 1.5
